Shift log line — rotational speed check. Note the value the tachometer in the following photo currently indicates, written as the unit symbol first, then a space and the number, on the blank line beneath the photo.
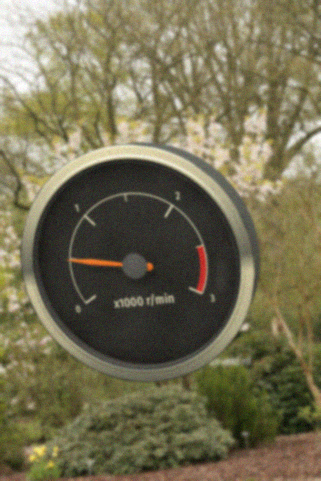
rpm 500
